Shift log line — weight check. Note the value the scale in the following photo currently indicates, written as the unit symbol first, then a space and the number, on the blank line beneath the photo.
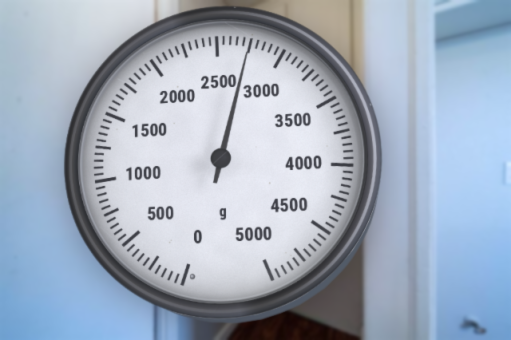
g 2750
